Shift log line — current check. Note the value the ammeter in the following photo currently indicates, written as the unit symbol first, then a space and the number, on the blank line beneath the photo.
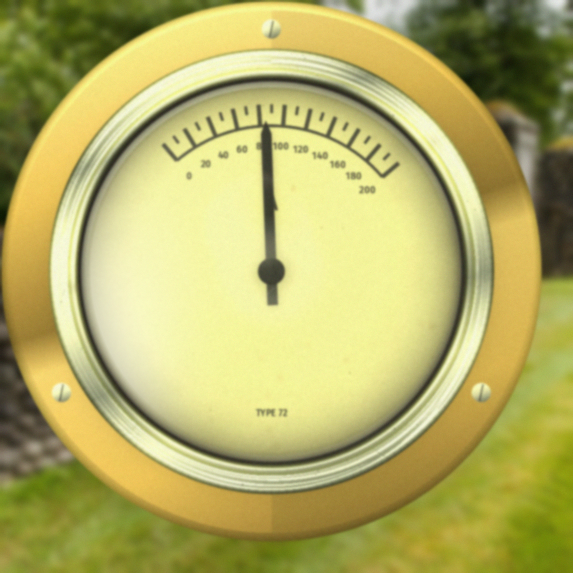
A 85
